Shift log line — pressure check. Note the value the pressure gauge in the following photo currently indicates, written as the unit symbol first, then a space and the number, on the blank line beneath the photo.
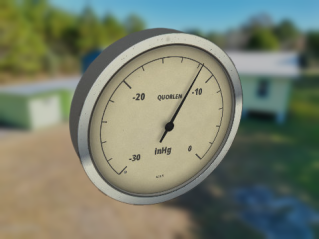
inHg -12
